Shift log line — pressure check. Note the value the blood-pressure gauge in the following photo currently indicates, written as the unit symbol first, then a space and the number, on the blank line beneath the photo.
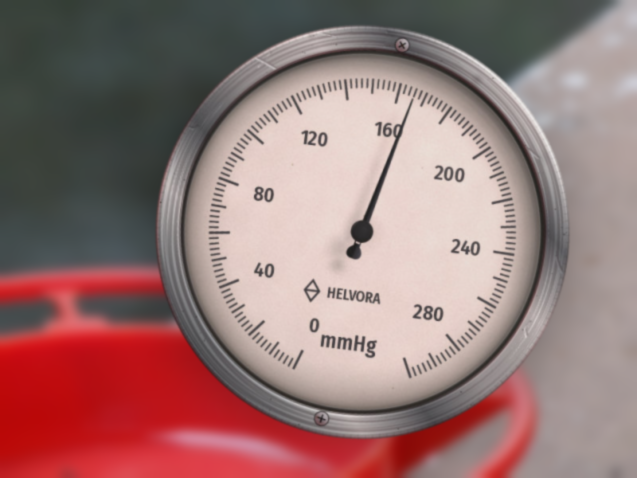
mmHg 166
